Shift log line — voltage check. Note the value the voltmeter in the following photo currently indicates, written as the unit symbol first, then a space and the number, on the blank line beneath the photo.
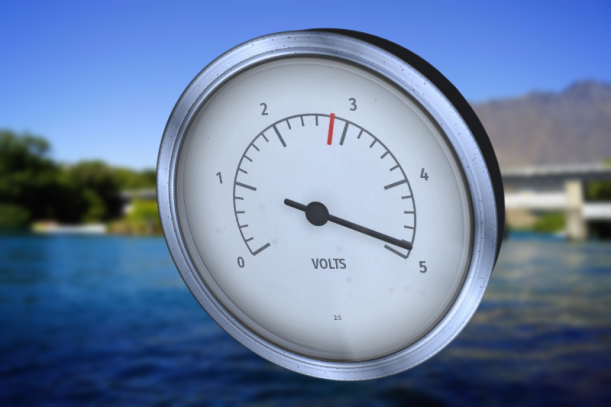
V 4.8
